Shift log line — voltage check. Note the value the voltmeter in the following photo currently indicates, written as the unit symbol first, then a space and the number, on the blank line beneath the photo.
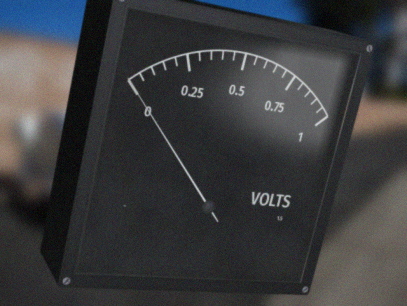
V 0
